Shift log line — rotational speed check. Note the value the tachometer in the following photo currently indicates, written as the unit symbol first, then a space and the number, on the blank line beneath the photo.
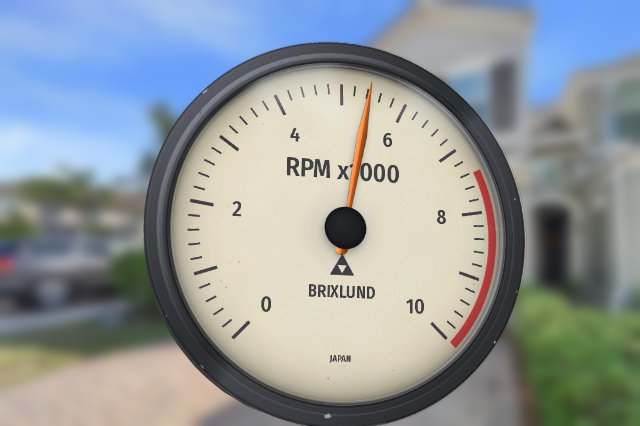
rpm 5400
